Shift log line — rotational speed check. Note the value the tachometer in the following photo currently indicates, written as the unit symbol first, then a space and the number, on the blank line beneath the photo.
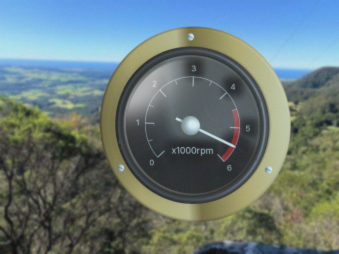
rpm 5500
